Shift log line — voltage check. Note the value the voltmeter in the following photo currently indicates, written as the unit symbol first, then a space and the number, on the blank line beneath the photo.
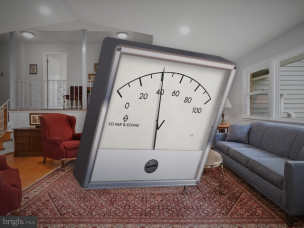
V 40
